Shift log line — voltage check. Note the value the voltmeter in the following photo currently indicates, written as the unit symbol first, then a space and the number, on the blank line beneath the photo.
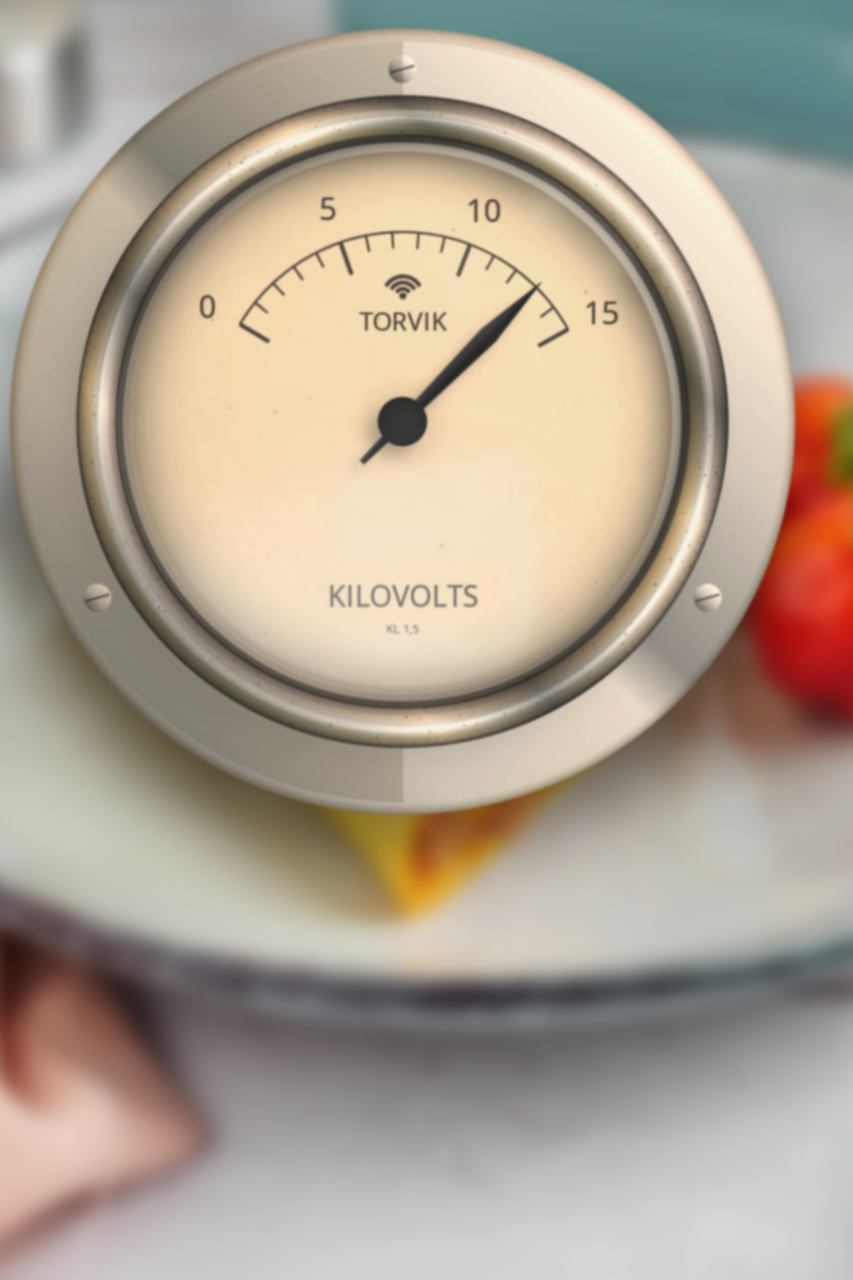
kV 13
